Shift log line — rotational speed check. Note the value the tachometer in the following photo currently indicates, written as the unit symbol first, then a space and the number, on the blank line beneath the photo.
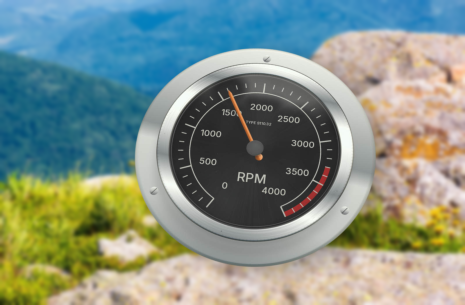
rpm 1600
